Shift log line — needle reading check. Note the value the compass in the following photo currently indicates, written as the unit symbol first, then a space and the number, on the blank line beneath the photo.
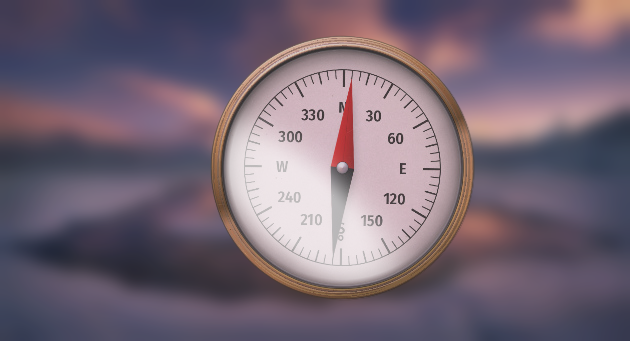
° 5
